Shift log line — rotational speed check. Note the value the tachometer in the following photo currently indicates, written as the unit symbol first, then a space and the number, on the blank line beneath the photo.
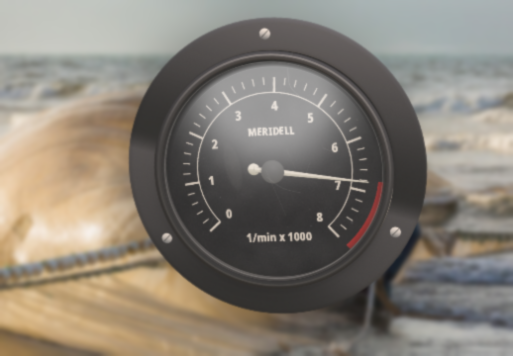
rpm 6800
